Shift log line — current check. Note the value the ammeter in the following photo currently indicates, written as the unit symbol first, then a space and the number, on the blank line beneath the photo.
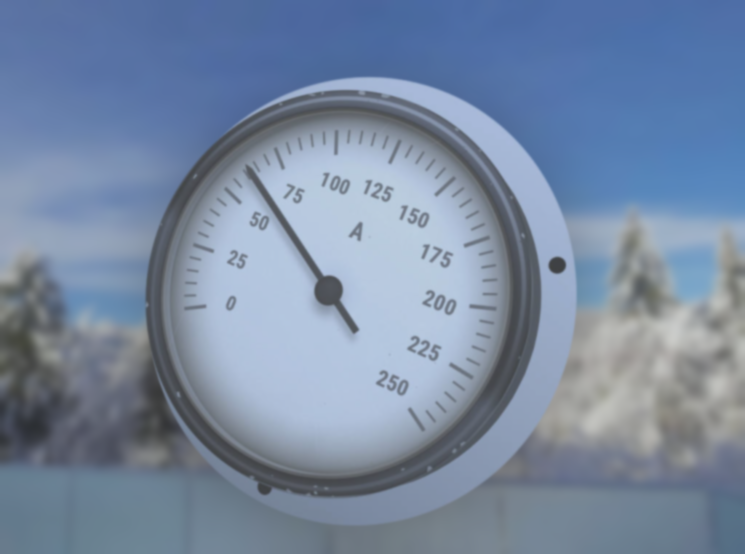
A 62.5
